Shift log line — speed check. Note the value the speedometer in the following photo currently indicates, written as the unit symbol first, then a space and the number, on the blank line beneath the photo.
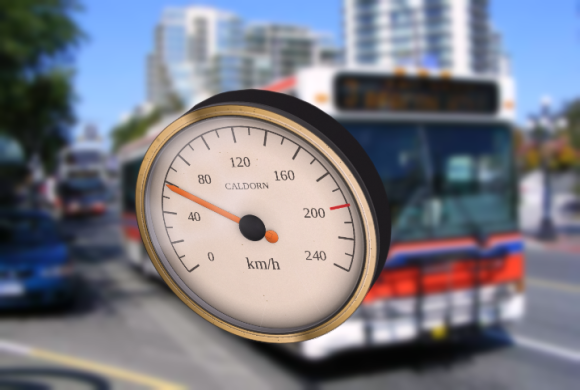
km/h 60
